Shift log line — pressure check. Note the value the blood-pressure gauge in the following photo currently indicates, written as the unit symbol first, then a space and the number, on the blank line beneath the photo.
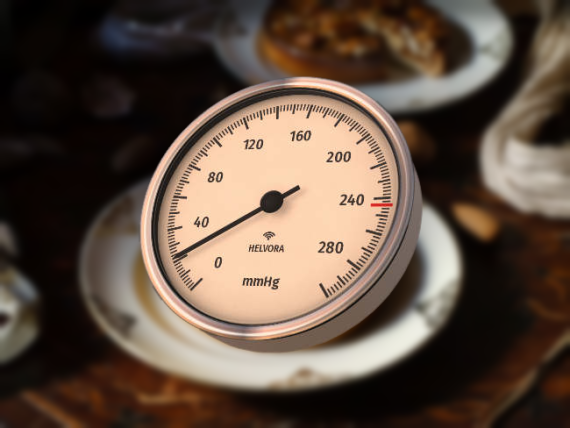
mmHg 20
